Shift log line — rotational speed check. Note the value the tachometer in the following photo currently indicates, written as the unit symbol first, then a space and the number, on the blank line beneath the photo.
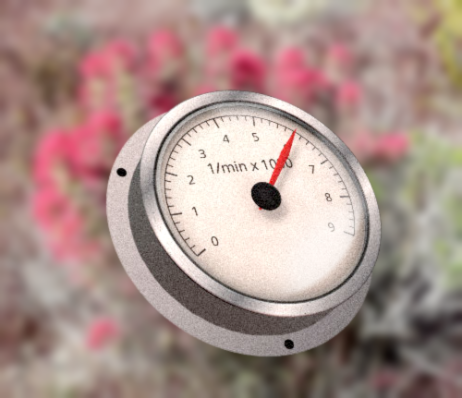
rpm 6000
